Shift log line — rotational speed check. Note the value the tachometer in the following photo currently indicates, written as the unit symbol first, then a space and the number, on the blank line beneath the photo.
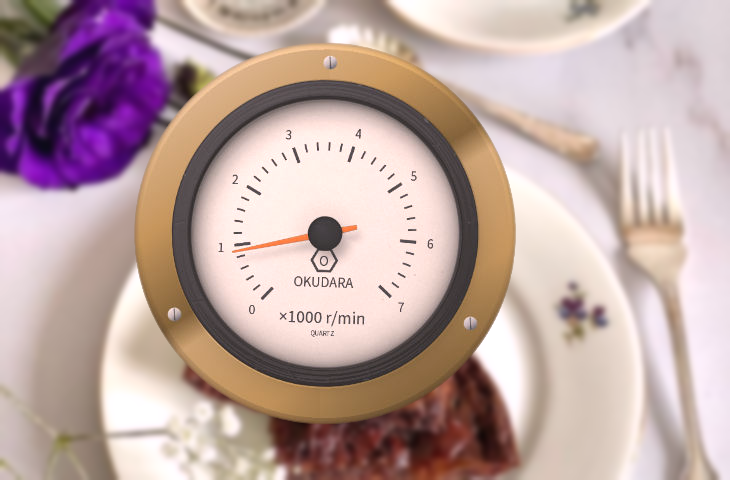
rpm 900
